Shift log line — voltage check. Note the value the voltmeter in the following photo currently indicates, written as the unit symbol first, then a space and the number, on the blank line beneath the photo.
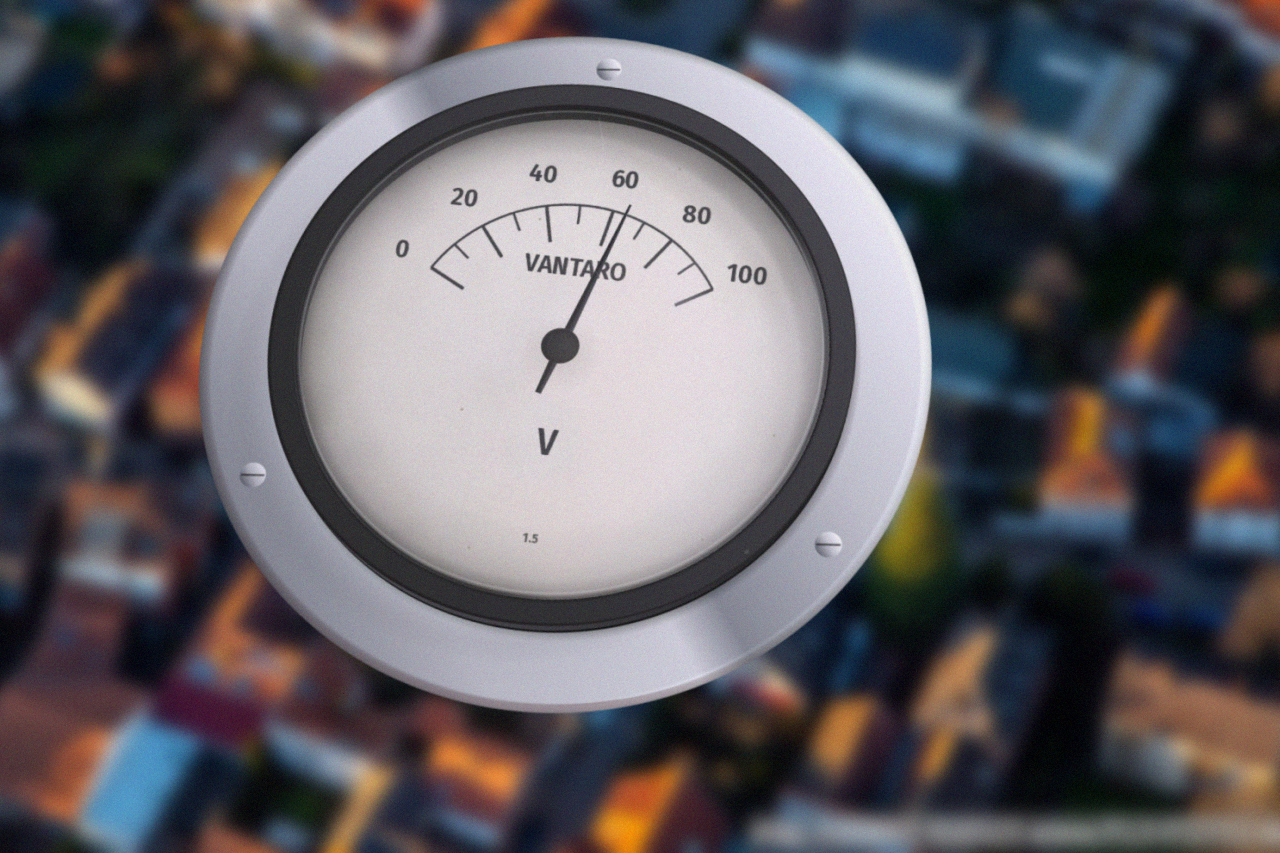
V 65
